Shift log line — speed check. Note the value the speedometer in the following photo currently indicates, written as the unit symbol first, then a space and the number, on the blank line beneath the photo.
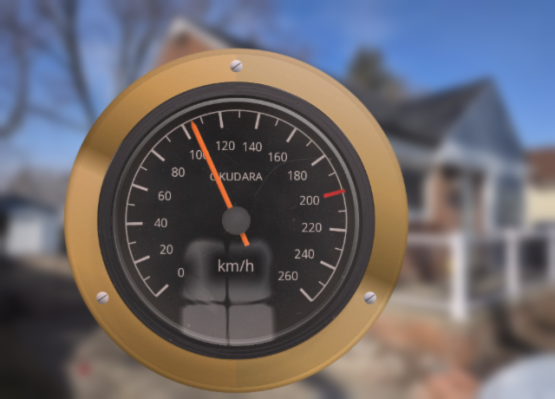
km/h 105
